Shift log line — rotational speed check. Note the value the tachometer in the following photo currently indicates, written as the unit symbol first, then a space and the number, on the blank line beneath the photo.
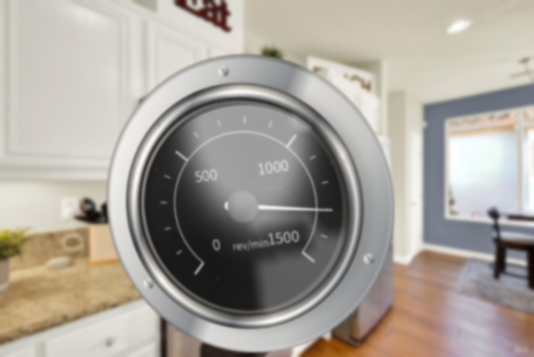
rpm 1300
